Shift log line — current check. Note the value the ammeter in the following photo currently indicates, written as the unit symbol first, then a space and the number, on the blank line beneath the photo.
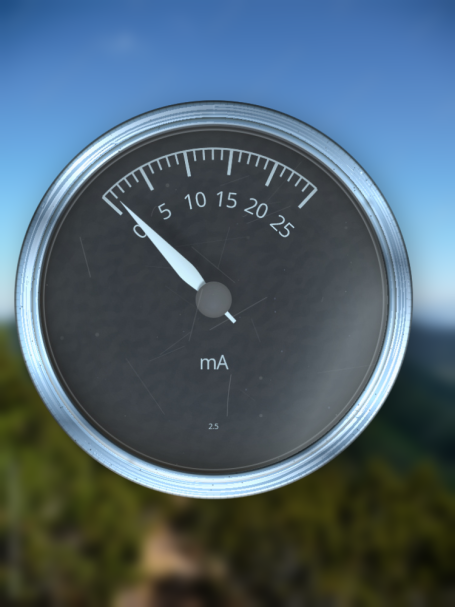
mA 1
